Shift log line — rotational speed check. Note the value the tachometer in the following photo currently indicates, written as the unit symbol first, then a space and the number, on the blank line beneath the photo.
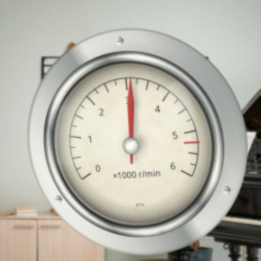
rpm 3125
